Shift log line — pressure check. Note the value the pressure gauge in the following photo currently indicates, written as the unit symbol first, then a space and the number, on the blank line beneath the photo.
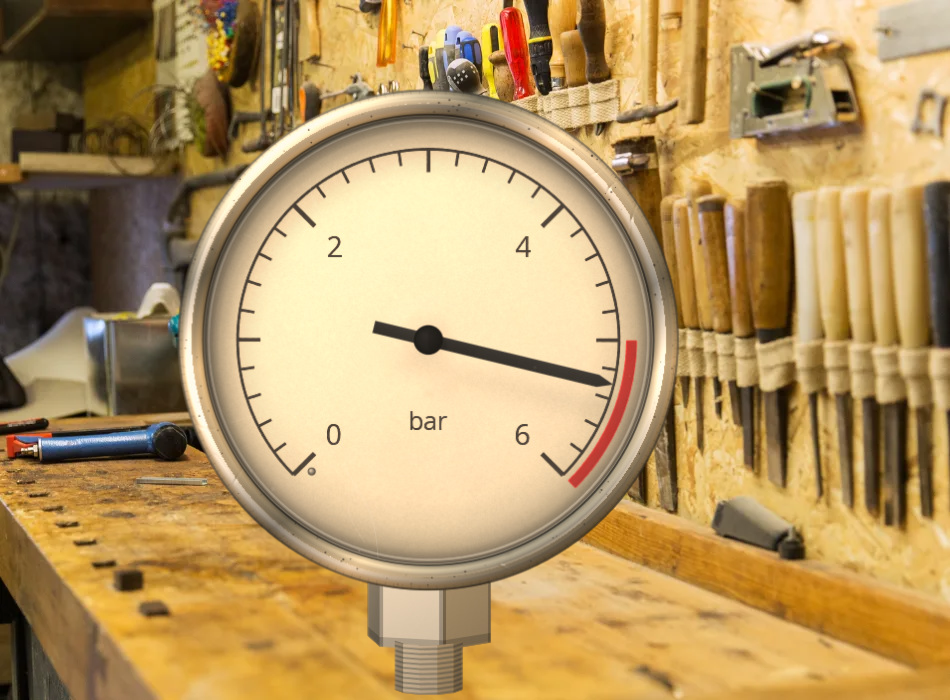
bar 5.3
